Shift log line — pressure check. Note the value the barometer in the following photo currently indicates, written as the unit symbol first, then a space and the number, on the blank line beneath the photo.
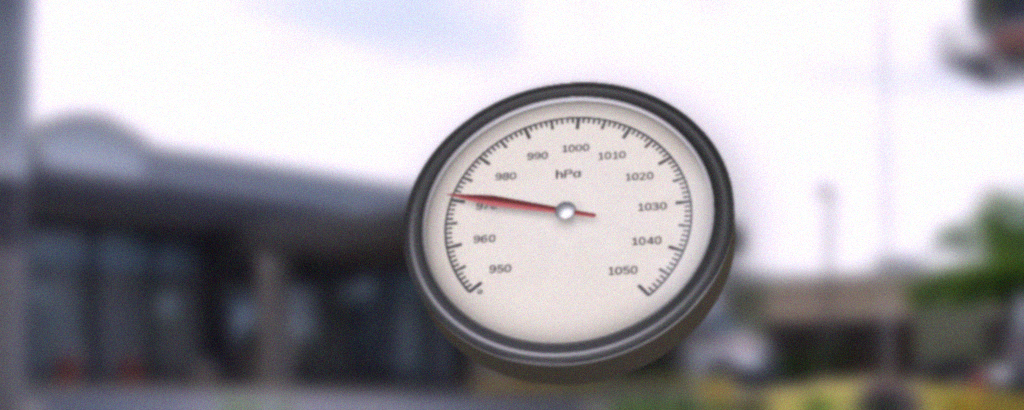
hPa 970
